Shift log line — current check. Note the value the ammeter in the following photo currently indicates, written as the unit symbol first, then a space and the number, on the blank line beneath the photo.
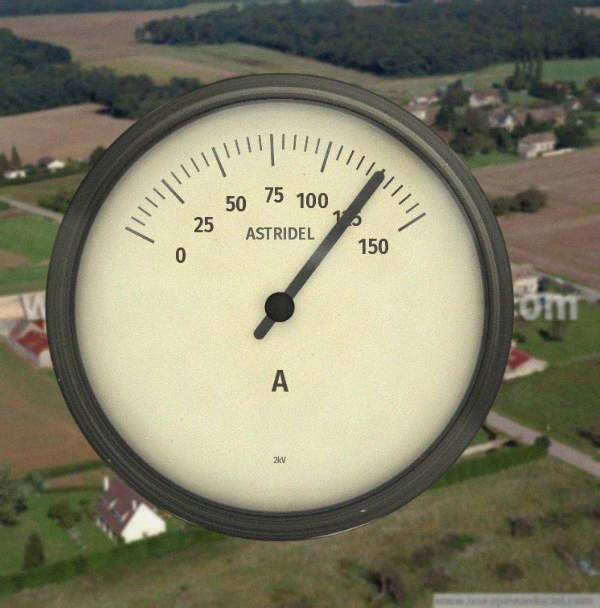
A 125
